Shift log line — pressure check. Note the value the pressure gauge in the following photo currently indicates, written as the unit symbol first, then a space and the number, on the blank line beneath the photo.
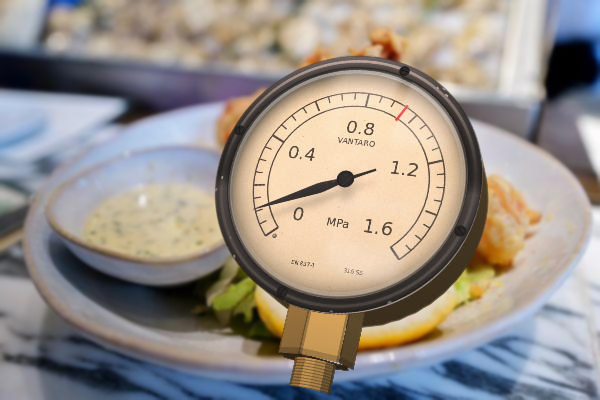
MPa 0.1
